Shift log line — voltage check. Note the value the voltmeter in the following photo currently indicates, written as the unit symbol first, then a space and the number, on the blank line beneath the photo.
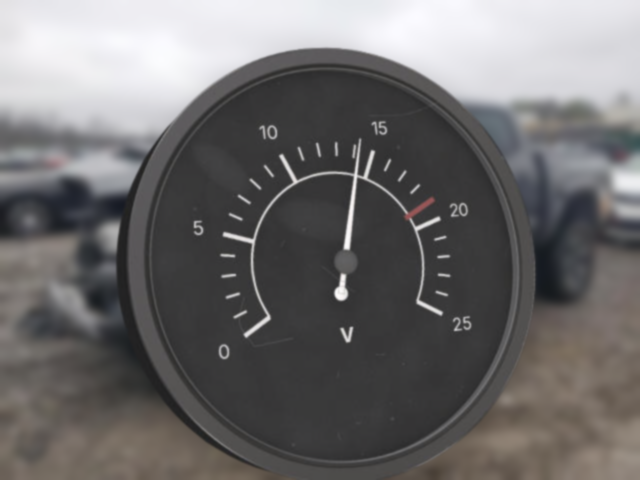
V 14
